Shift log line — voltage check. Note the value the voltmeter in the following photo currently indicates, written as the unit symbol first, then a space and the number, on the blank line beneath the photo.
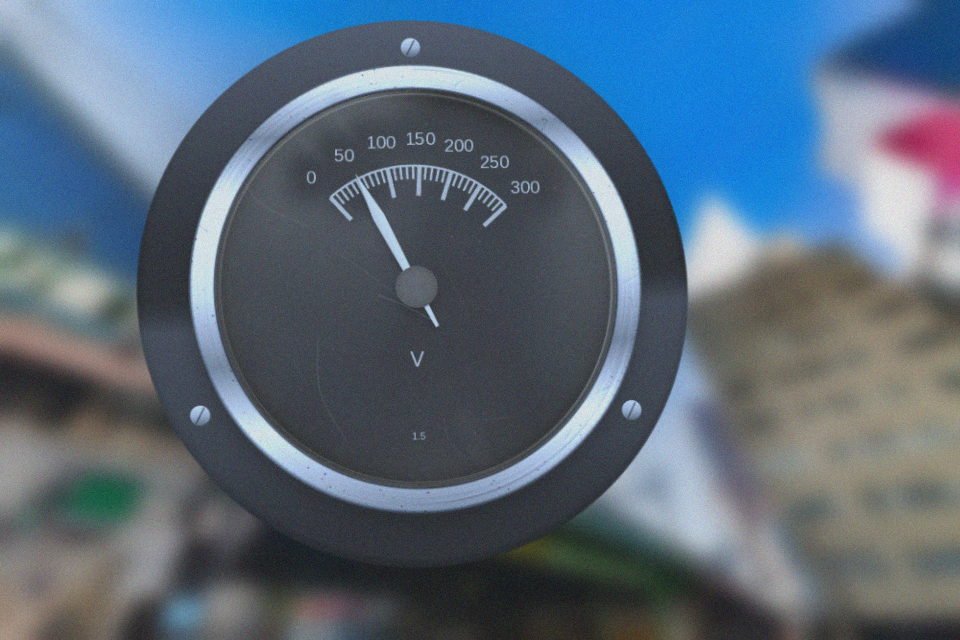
V 50
